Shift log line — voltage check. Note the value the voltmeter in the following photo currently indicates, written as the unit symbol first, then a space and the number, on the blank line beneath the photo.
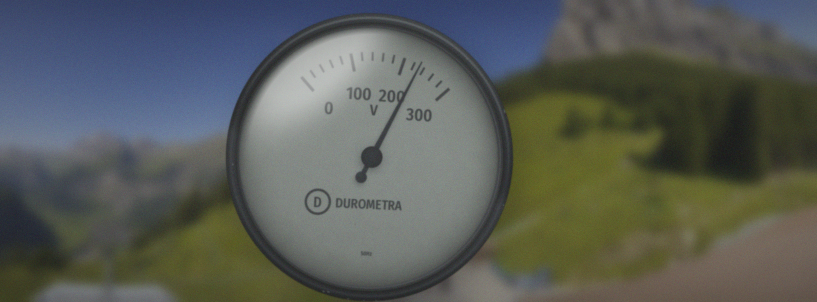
V 230
